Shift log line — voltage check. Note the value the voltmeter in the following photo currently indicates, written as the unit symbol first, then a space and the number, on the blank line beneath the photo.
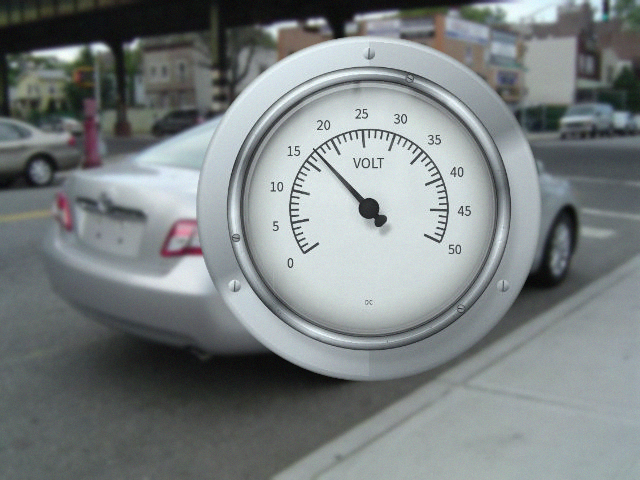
V 17
